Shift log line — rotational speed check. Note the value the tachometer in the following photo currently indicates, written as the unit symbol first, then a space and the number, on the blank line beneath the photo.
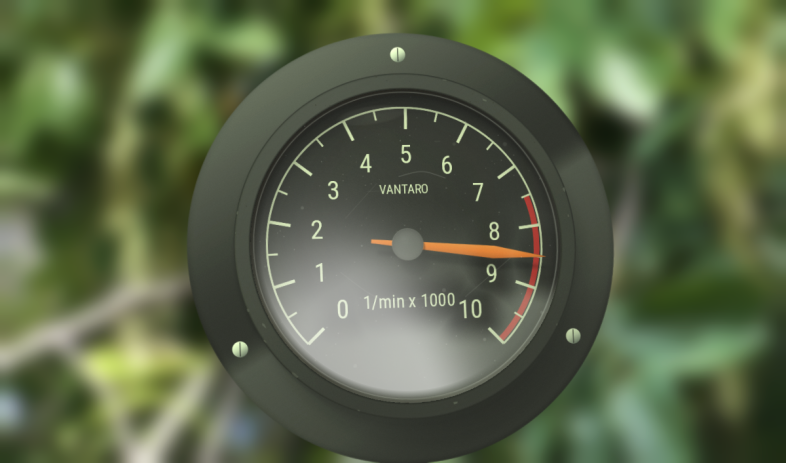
rpm 8500
